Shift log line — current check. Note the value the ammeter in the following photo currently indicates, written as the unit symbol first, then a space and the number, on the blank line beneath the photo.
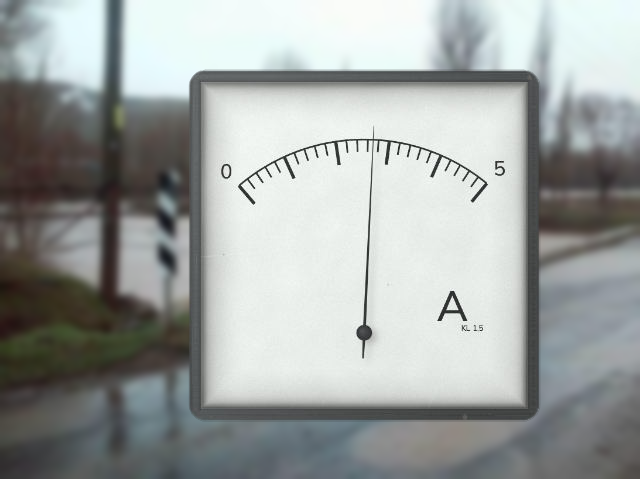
A 2.7
